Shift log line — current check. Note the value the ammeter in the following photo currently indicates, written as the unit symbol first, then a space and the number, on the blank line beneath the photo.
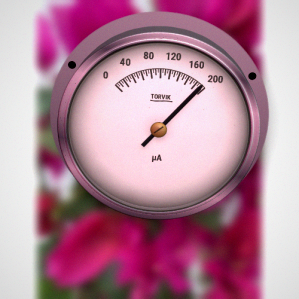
µA 190
